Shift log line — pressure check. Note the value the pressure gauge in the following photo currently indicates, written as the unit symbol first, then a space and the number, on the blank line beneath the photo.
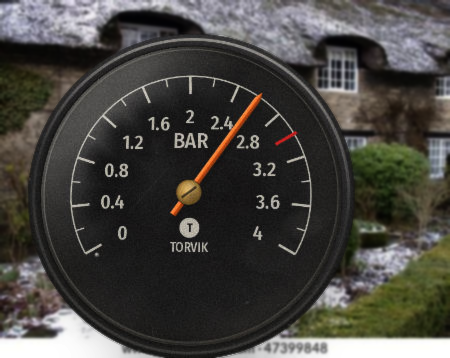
bar 2.6
